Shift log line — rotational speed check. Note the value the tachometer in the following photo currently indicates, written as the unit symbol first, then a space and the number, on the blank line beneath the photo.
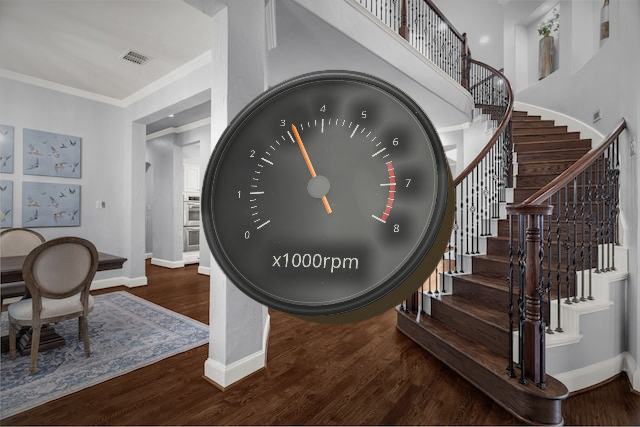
rpm 3200
